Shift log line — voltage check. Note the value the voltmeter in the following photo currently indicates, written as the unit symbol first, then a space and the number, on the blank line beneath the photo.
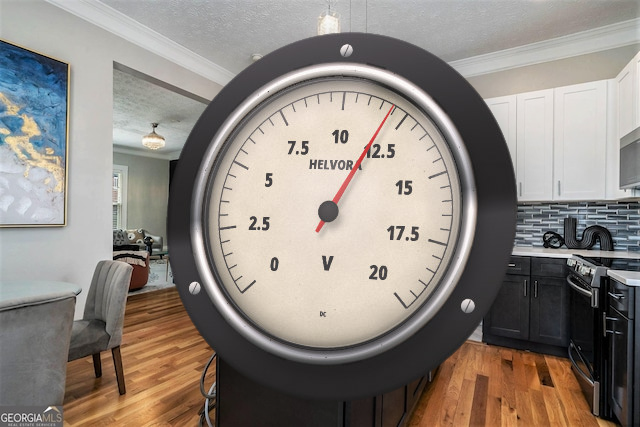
V 12
